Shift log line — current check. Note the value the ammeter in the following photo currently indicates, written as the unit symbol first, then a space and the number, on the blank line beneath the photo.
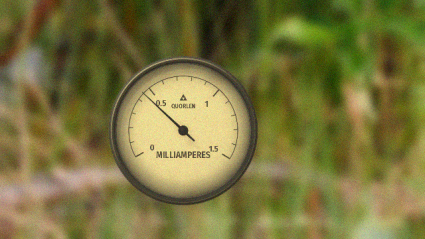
mA 0.45
